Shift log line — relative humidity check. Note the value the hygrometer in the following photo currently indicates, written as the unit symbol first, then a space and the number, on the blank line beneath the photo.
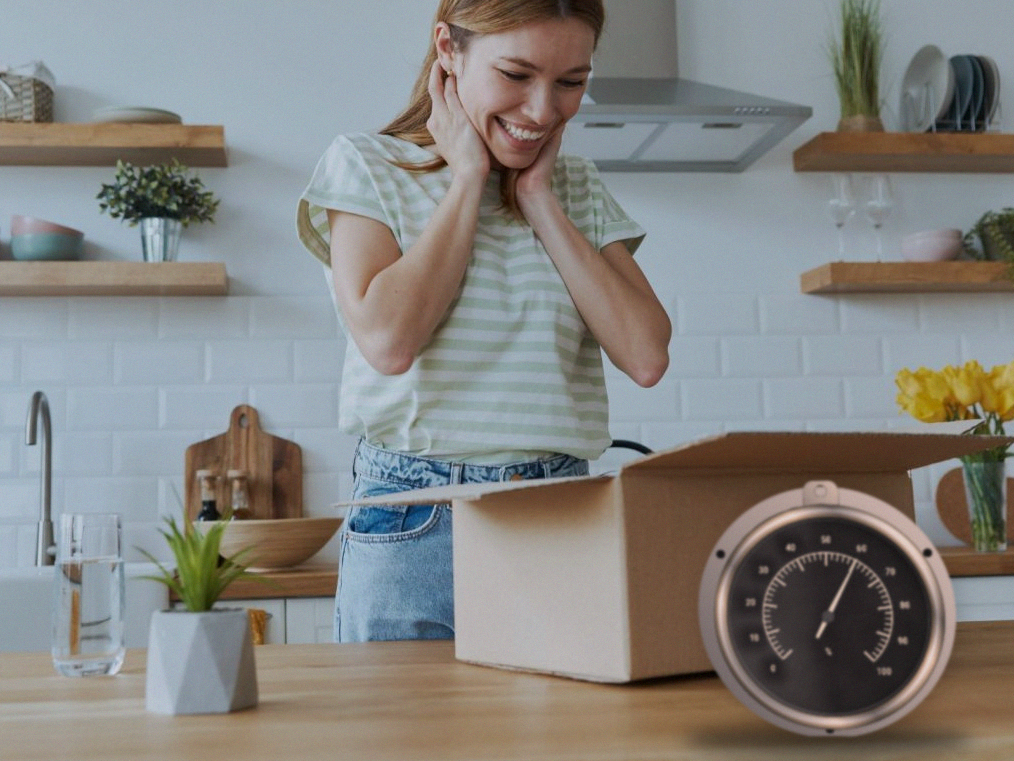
% 60
